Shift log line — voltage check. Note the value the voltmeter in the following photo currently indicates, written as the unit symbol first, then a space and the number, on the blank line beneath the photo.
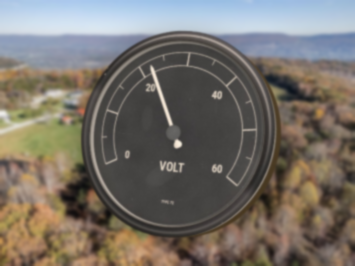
V 22.5
